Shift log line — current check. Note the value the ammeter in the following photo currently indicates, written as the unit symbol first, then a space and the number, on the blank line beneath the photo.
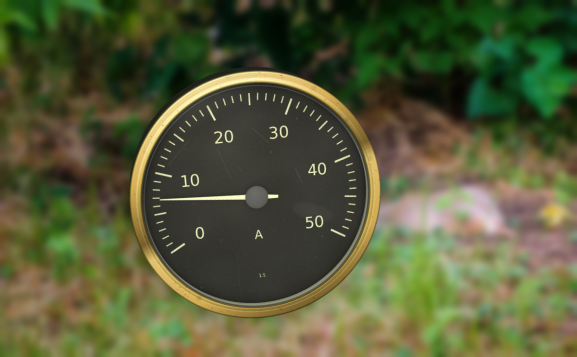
A 7
